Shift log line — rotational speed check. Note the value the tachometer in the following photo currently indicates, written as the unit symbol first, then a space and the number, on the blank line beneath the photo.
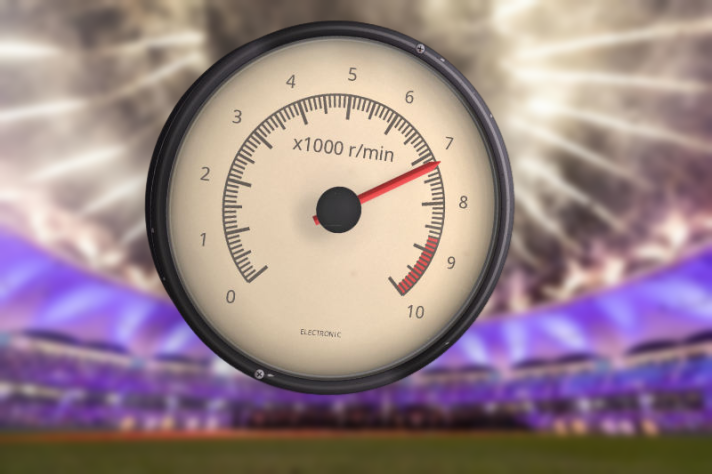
rpm 7200
